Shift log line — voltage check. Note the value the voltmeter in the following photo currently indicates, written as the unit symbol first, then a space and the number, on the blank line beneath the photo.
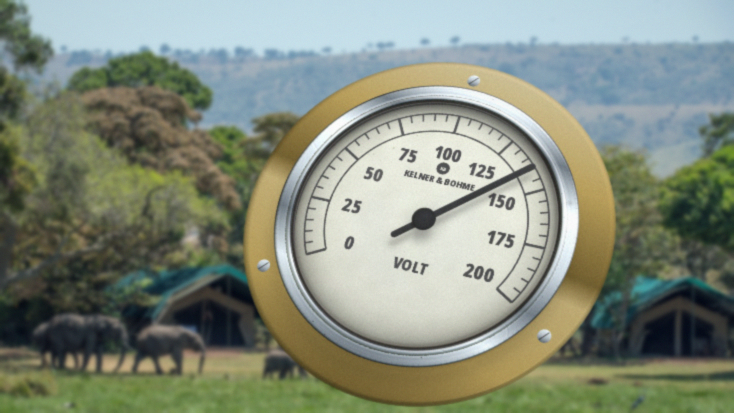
V 140
